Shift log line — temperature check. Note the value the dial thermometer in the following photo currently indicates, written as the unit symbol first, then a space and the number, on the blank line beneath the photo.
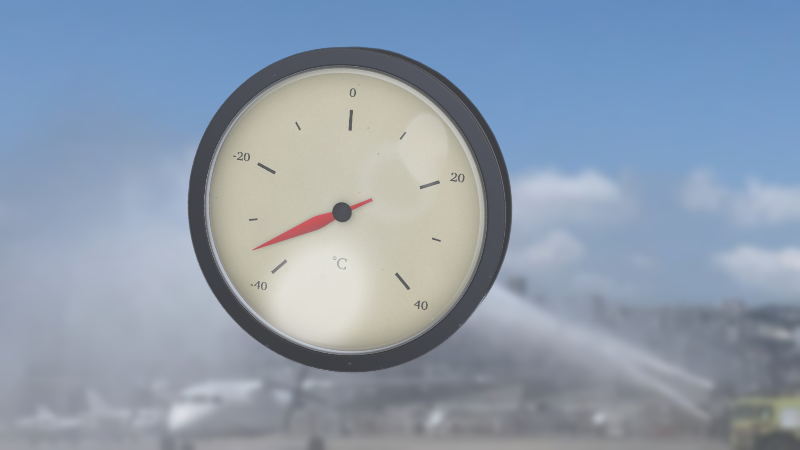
°C -35
